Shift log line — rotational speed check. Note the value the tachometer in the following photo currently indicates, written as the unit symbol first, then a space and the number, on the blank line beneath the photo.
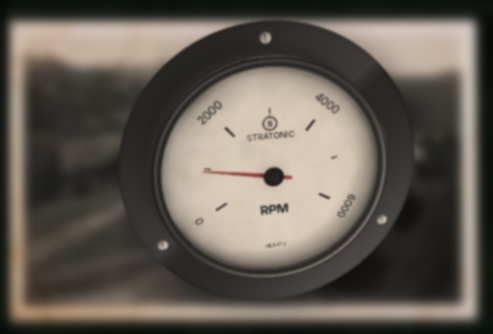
rpm 1000
